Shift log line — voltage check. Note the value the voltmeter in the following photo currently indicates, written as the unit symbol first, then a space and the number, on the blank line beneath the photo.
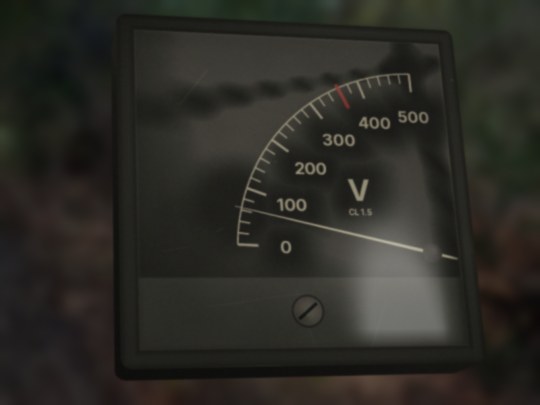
V 60
